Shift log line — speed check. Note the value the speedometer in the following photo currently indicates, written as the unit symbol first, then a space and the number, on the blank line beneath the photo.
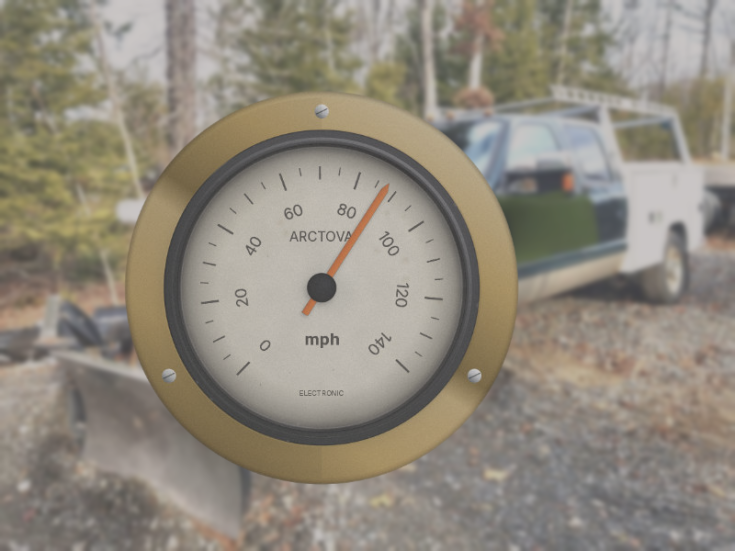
mph 87.5
